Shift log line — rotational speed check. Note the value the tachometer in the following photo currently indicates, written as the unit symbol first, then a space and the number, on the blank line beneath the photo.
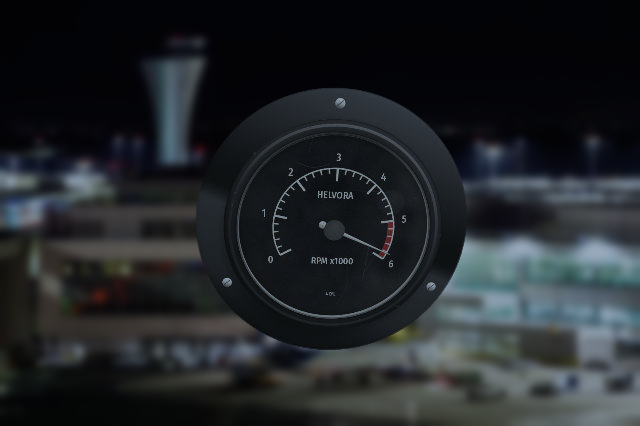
rpm 5800
